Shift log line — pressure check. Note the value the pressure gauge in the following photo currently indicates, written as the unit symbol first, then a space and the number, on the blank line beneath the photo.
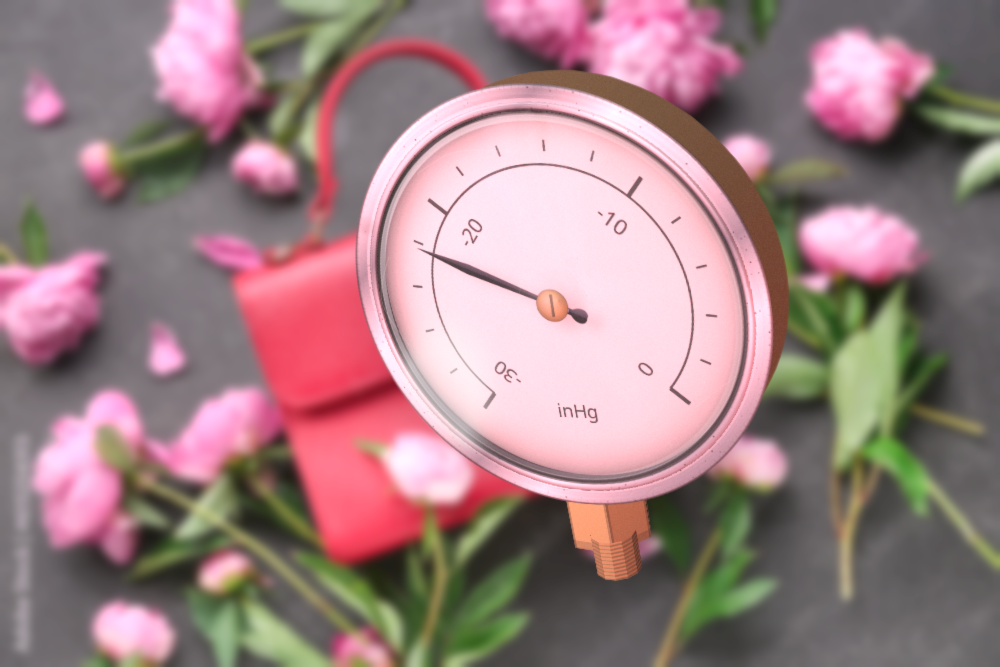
inHg -22
